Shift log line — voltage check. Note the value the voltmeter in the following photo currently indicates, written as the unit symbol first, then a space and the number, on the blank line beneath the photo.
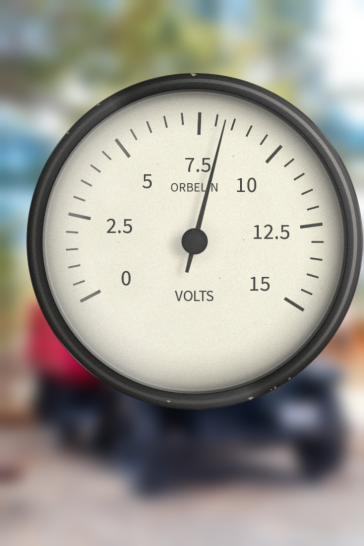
V 8.25
